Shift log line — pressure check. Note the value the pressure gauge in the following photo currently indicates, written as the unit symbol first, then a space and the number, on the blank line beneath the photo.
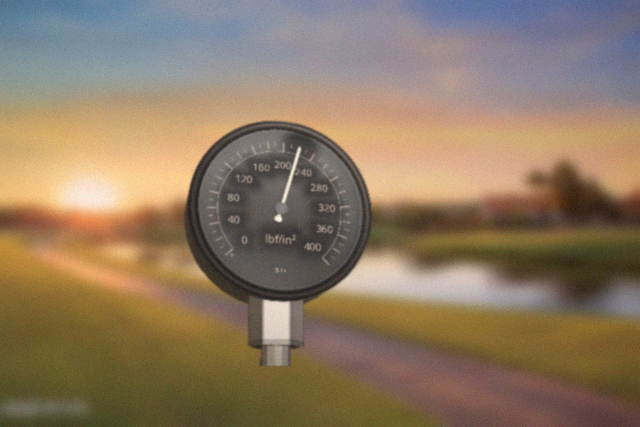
psi 220
